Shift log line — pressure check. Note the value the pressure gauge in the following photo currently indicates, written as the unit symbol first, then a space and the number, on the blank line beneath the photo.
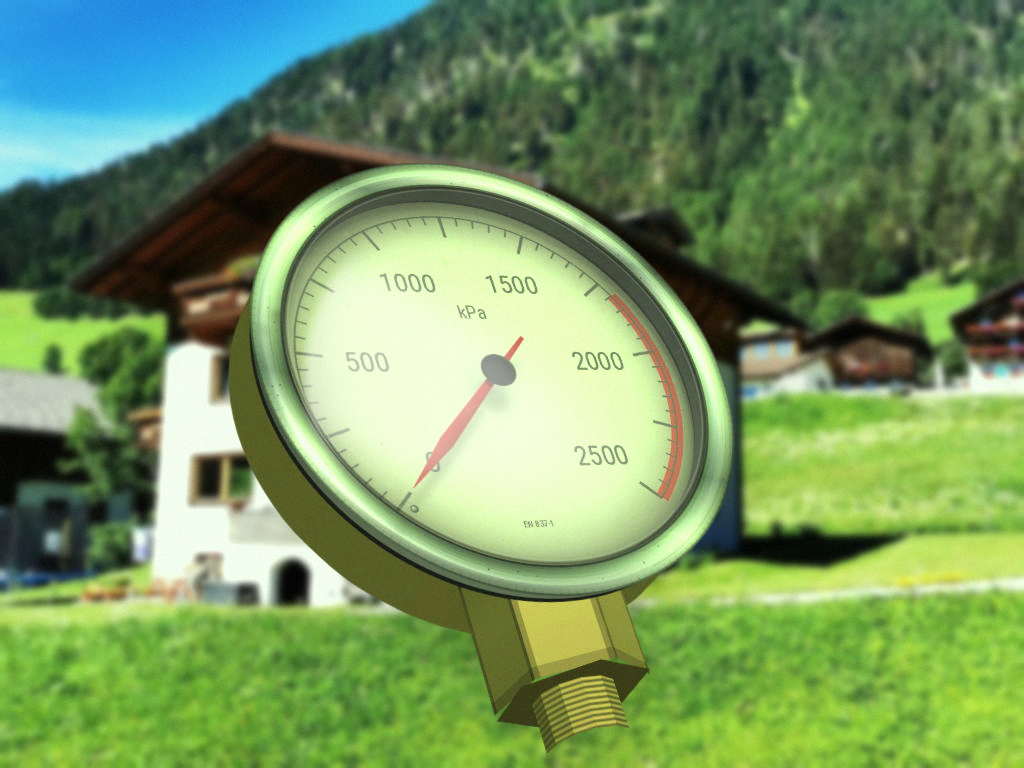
kPa 0
